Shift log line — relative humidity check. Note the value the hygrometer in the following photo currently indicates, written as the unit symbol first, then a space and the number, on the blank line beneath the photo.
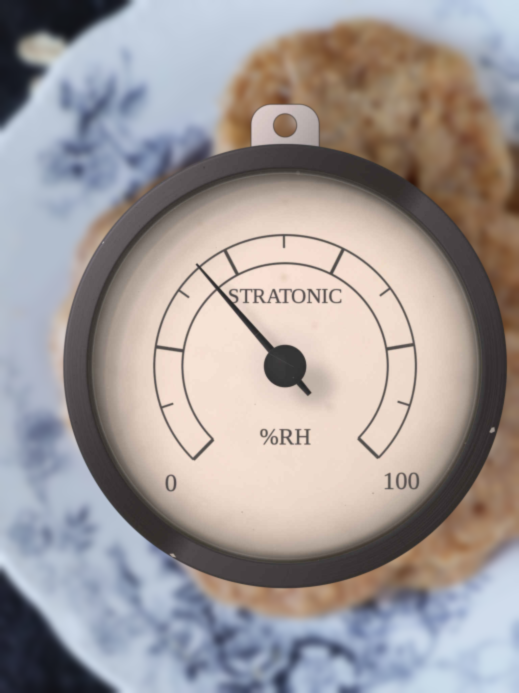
% 35
